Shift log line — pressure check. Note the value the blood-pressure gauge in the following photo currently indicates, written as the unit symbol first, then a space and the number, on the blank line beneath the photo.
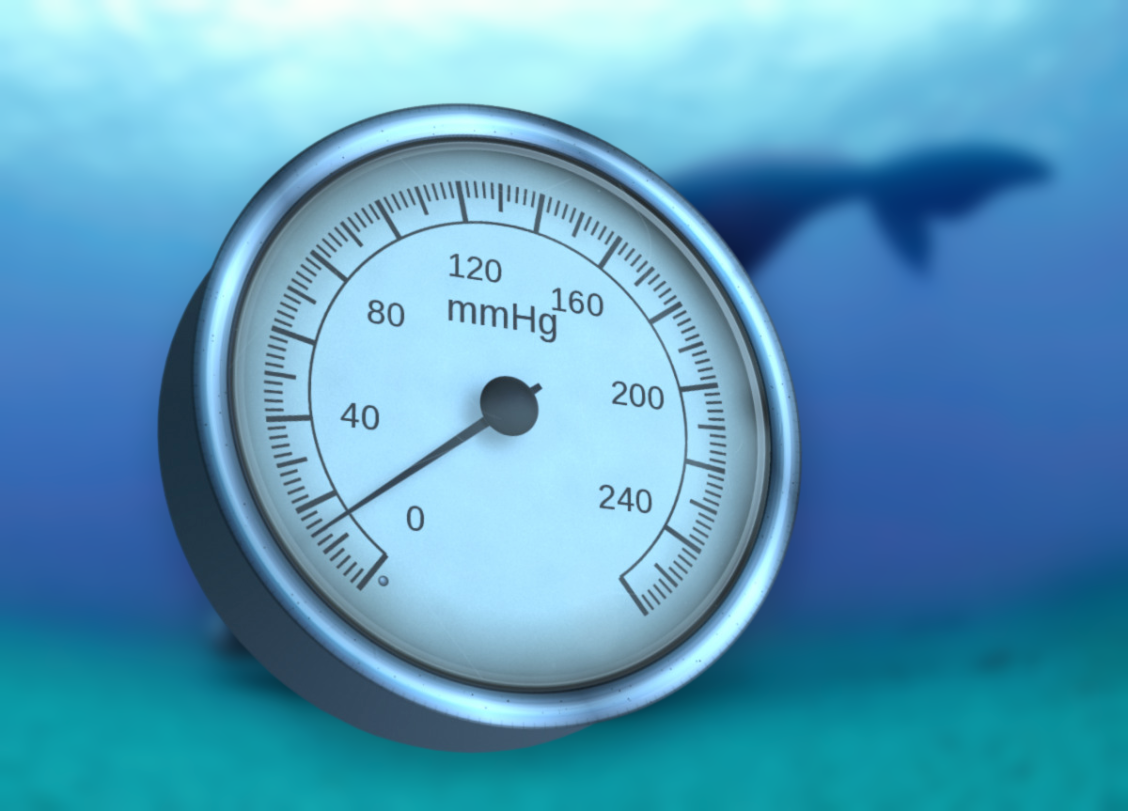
mmHg 14
